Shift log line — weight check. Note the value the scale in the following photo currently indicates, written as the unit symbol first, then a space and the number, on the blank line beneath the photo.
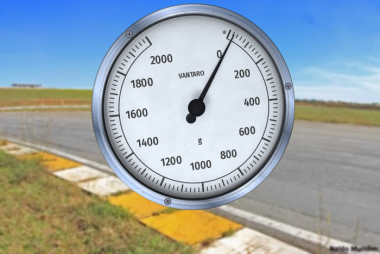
g 20
